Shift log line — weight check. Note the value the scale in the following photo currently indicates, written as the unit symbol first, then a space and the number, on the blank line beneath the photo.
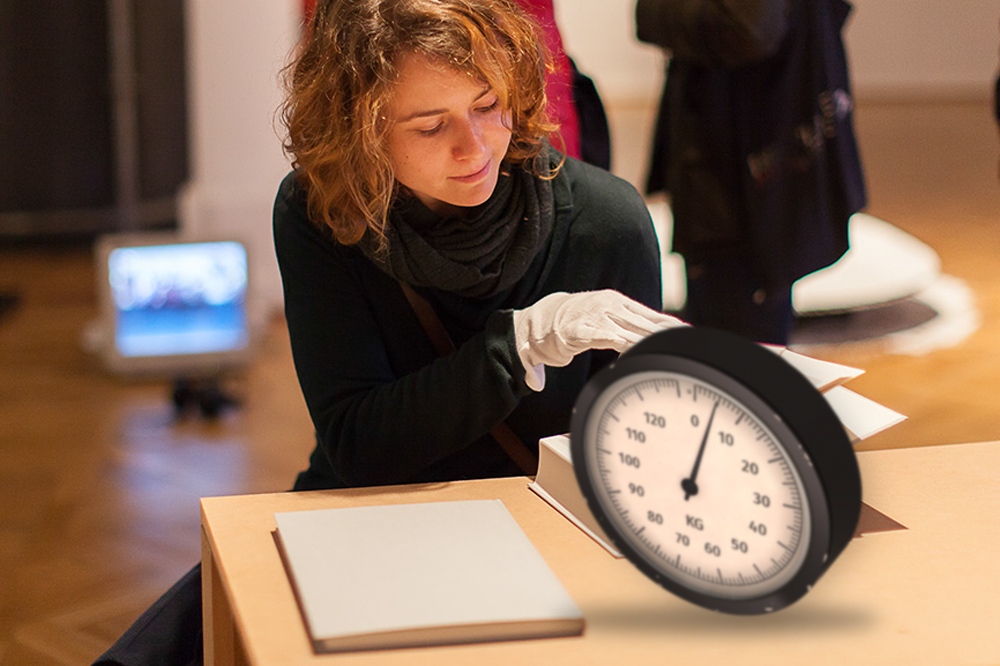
kg 5
